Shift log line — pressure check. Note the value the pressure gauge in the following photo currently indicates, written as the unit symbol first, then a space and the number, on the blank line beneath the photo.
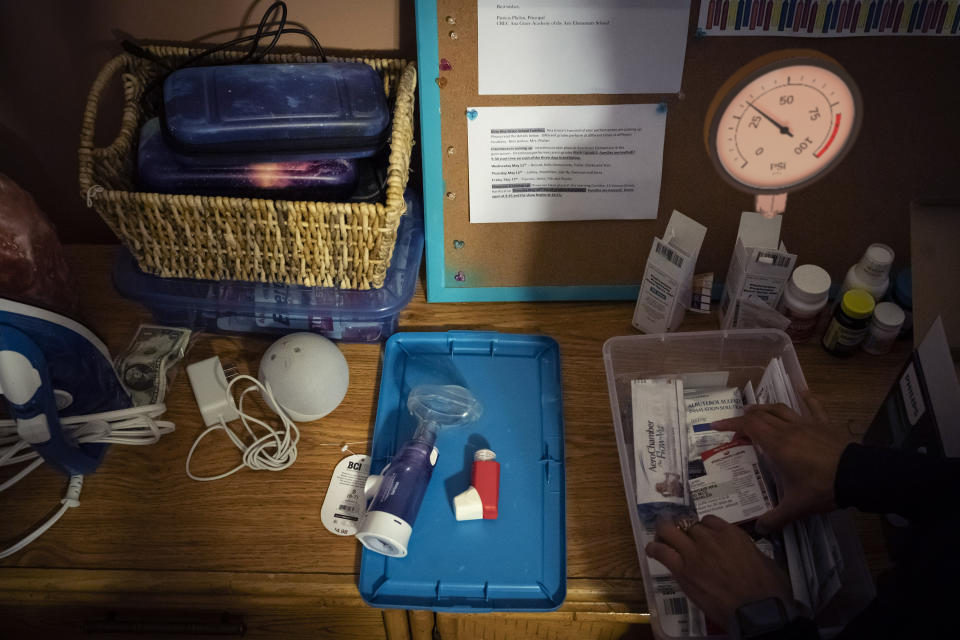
psi 32.5
